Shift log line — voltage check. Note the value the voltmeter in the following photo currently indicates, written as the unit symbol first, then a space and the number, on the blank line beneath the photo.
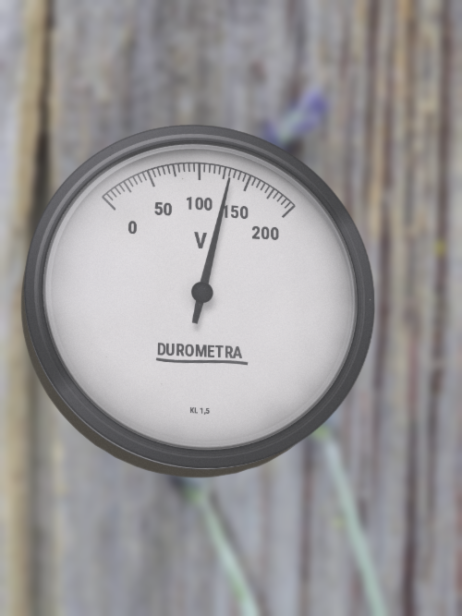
V 130
